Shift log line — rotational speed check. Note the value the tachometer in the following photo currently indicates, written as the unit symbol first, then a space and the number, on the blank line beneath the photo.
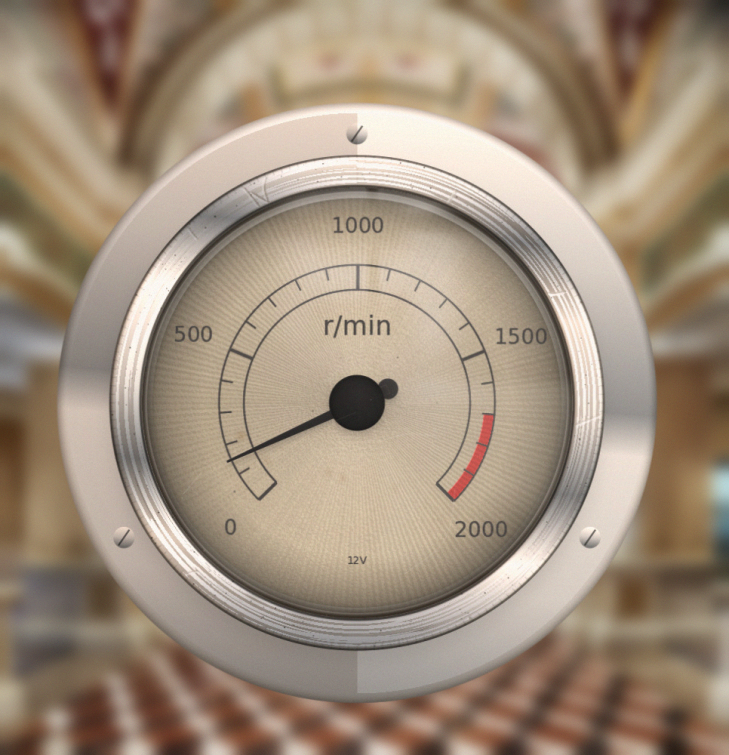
rpm 150
